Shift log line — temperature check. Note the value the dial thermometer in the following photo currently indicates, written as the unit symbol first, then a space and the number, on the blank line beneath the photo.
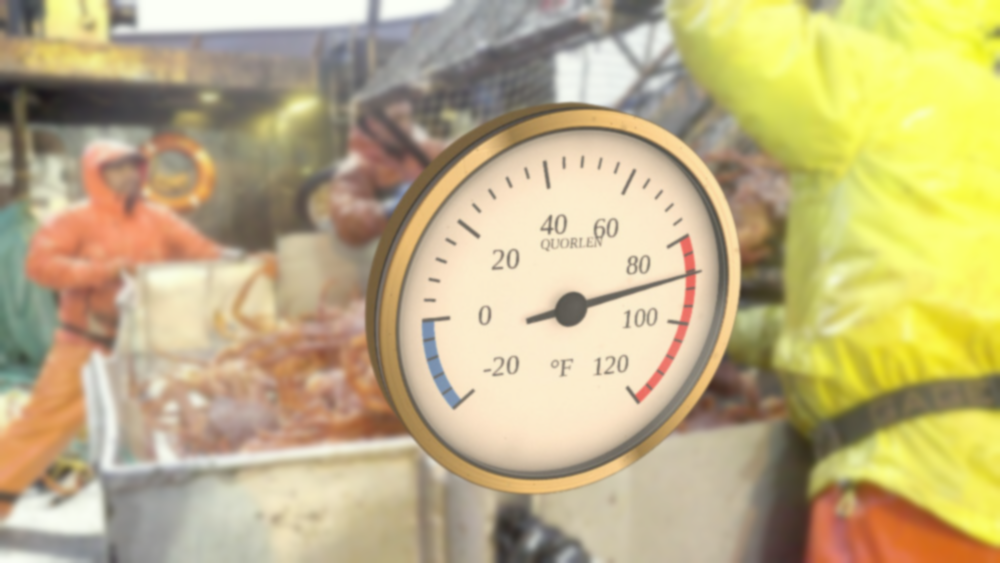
°F 88
